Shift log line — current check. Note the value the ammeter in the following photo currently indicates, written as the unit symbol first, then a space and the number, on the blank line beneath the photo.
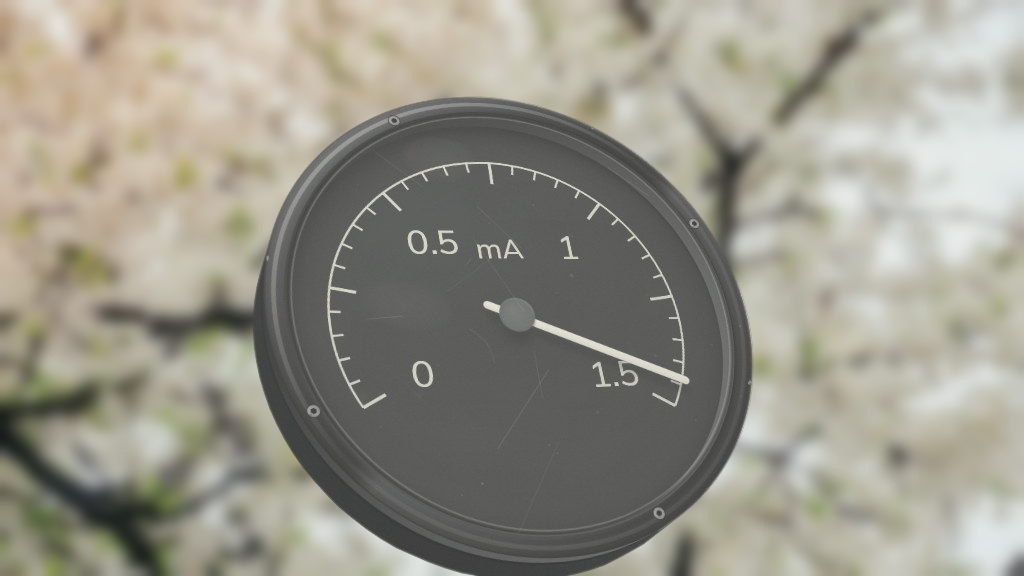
mA 1.45
